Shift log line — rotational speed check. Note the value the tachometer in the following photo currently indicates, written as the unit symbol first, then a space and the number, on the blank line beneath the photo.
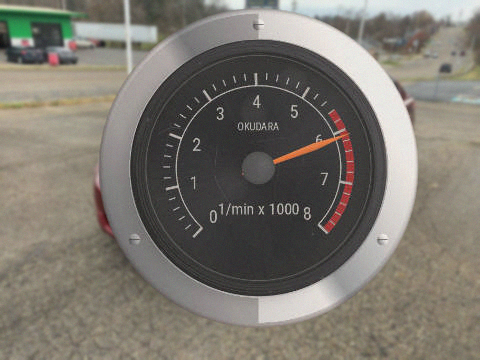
rpm 6100
